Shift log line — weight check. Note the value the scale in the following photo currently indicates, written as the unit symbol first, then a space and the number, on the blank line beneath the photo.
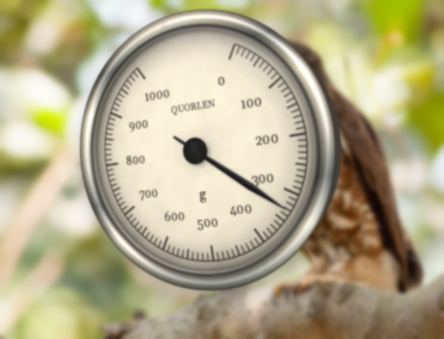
g 330
